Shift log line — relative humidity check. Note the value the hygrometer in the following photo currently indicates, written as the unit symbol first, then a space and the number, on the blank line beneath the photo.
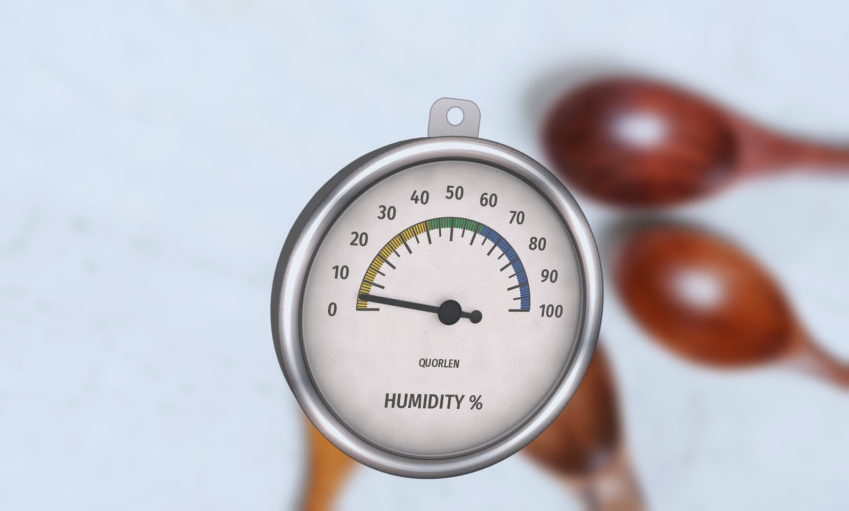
% 5
